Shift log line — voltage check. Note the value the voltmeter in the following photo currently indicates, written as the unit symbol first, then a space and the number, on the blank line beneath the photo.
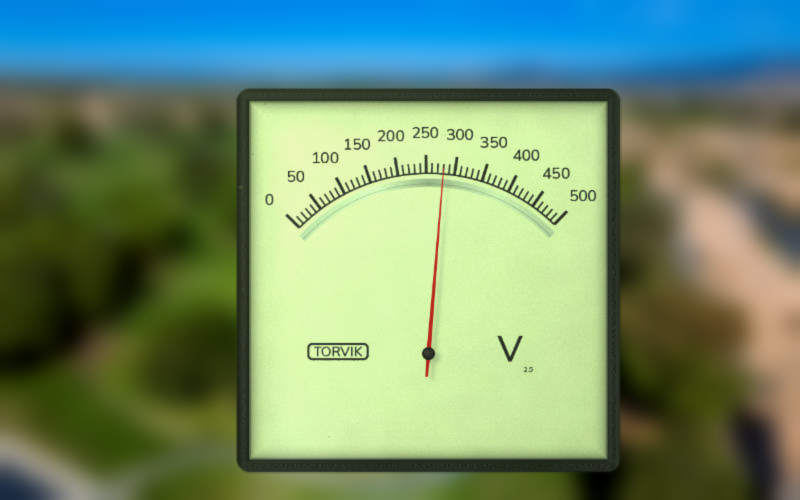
V 280
